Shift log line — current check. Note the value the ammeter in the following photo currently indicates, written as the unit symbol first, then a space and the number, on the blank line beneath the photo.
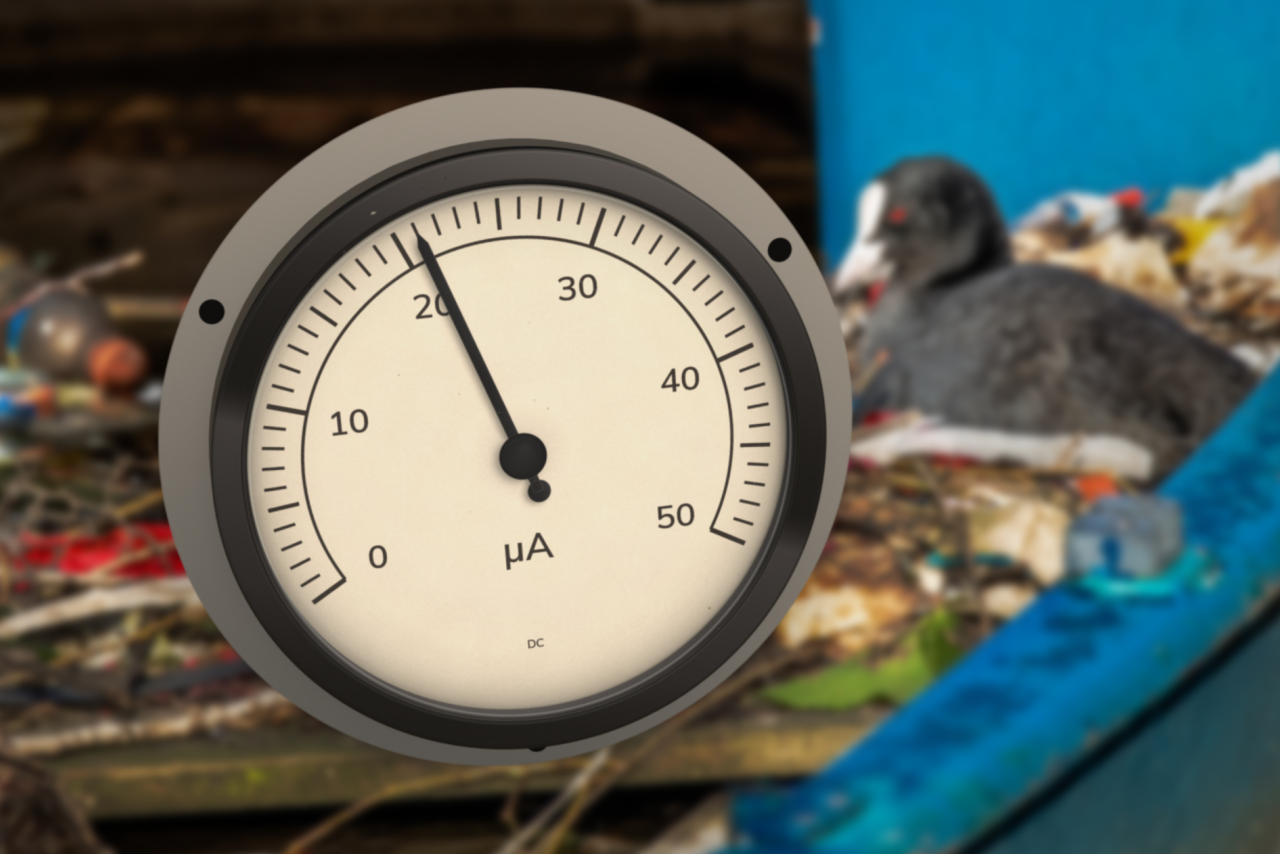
µA 21
